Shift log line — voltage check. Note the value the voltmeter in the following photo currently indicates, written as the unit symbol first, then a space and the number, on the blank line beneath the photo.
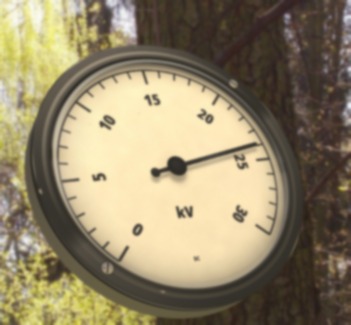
kV 24
